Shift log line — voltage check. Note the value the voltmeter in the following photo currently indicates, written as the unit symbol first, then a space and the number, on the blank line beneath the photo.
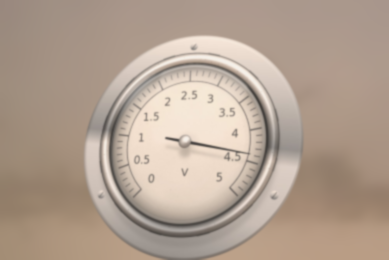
V 4.4
